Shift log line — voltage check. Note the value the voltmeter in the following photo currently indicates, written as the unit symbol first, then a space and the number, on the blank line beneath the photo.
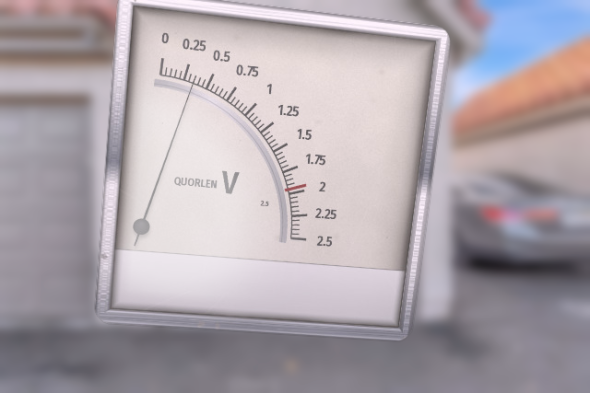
V 0.35
